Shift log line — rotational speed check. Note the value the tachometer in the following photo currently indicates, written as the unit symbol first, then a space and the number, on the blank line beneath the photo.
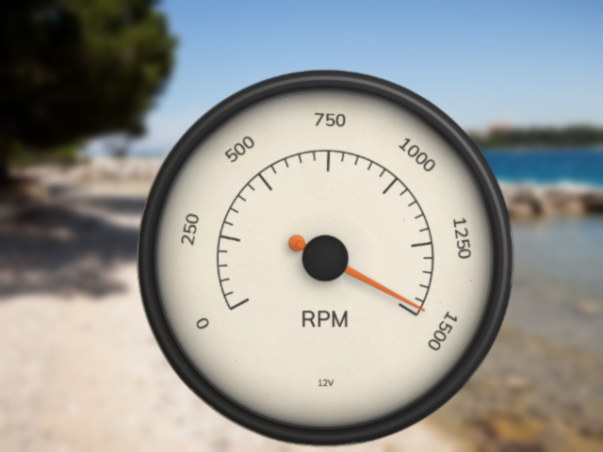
rpm 1475
